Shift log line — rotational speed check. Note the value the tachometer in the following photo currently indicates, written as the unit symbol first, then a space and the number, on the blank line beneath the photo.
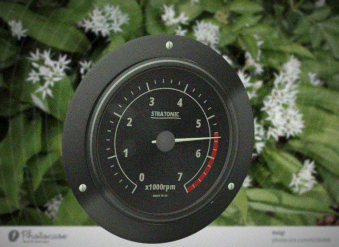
rpm 5500
